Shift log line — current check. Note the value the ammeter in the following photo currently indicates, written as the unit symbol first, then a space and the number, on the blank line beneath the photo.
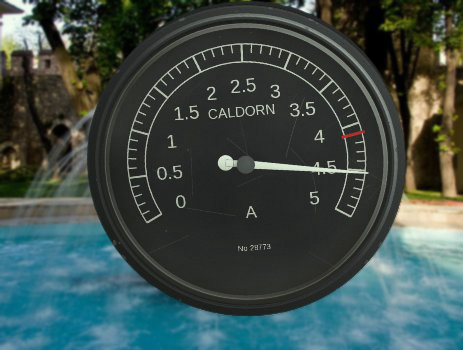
A 4.5
